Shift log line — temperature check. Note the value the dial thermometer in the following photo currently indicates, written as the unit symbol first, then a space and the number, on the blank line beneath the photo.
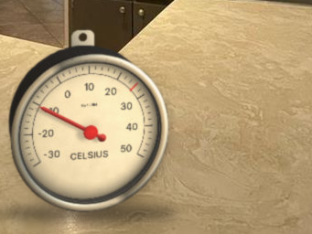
°C -10
